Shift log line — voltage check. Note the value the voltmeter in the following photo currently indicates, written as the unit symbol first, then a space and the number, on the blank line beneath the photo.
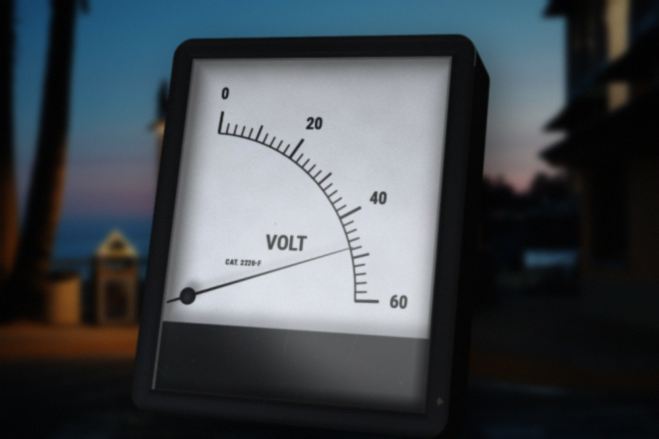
V 48
